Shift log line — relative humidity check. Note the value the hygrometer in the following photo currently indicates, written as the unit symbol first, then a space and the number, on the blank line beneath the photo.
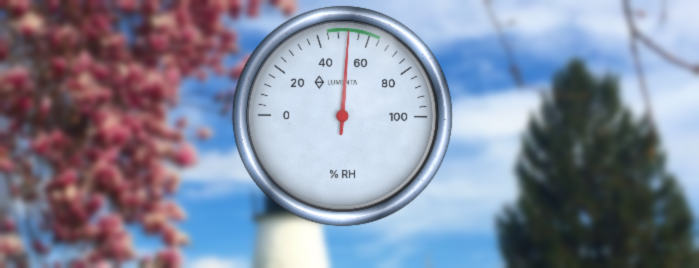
% 52
